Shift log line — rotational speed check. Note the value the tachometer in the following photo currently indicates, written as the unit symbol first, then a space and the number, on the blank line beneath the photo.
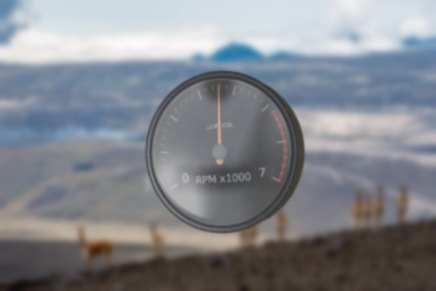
rpm 3600
